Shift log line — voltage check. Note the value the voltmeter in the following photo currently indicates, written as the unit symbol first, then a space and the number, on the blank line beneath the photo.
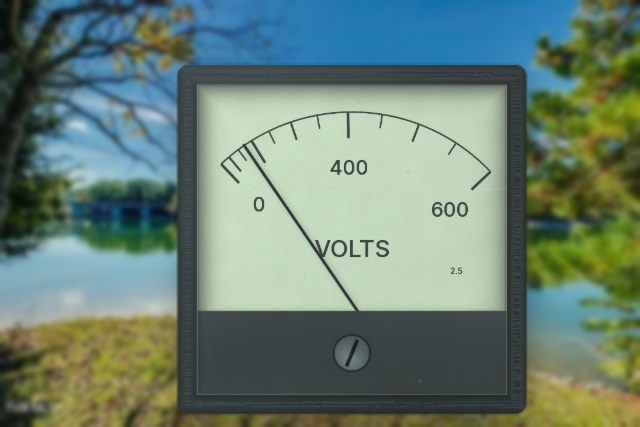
V 175
